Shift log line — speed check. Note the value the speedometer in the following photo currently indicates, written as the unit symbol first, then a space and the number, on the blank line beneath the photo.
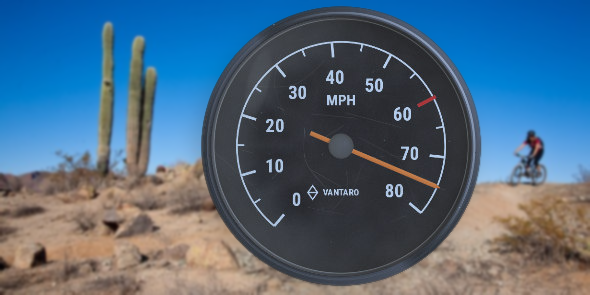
mph 75
